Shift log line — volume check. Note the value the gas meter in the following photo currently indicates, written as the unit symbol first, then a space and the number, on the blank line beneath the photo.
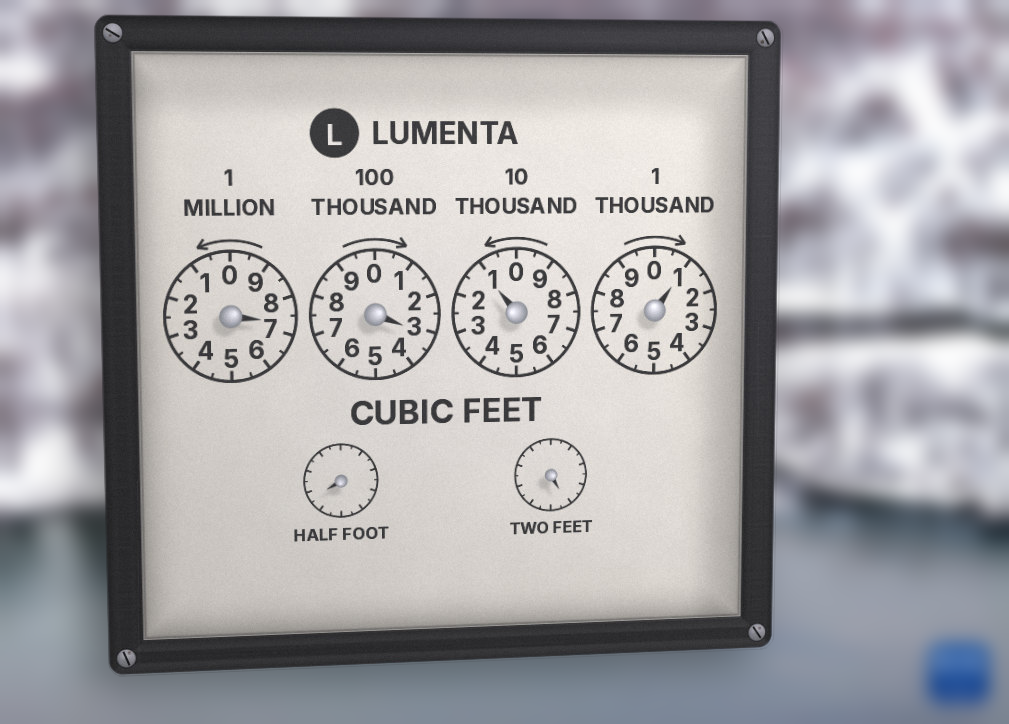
ft³ 731100
